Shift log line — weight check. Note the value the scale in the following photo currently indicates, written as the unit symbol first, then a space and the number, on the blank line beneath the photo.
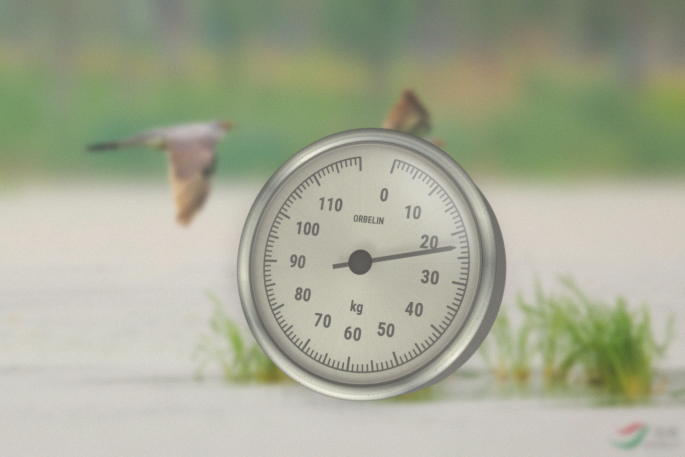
kg 23
